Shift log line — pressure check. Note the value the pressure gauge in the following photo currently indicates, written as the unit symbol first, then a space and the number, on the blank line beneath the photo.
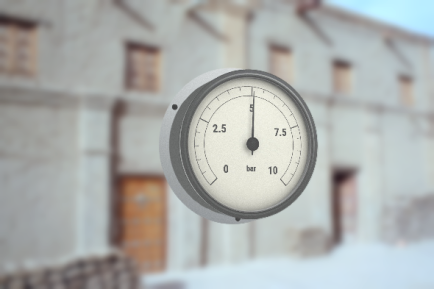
bar 5
